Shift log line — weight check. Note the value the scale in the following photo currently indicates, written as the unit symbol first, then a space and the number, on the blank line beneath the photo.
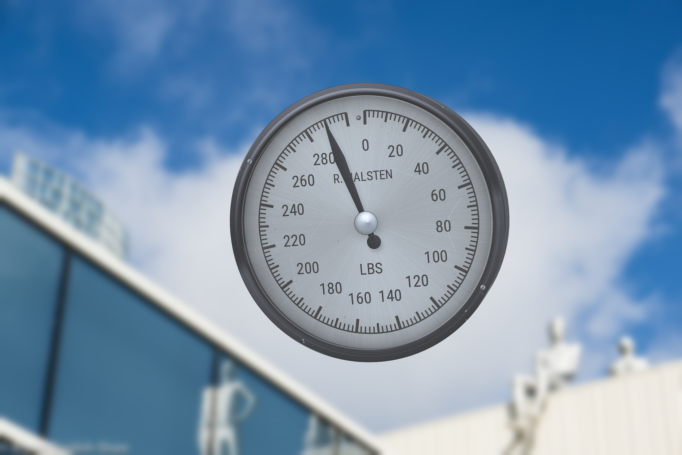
lb 290
